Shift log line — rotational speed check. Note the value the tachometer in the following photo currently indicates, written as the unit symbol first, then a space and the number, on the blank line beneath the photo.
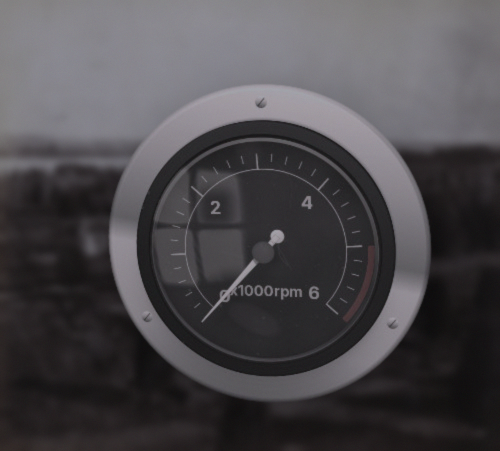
rpm 0
